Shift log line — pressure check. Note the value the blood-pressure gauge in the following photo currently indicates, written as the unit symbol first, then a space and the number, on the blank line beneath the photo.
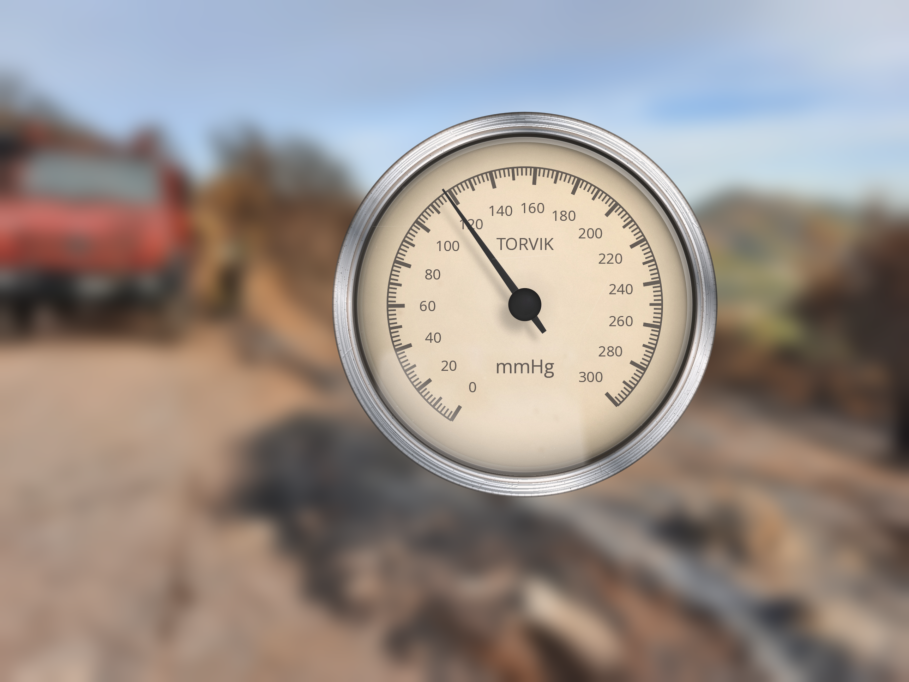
mmHg 118
